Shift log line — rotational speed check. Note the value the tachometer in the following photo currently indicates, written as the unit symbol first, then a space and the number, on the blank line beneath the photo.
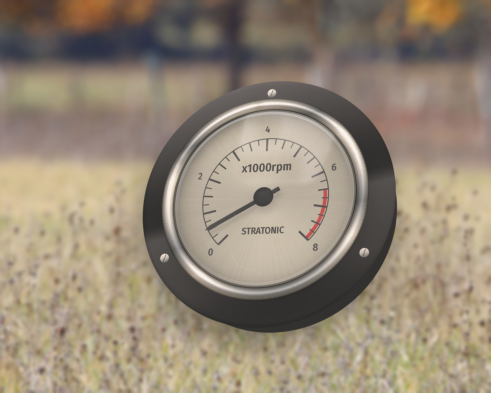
rpm 500
